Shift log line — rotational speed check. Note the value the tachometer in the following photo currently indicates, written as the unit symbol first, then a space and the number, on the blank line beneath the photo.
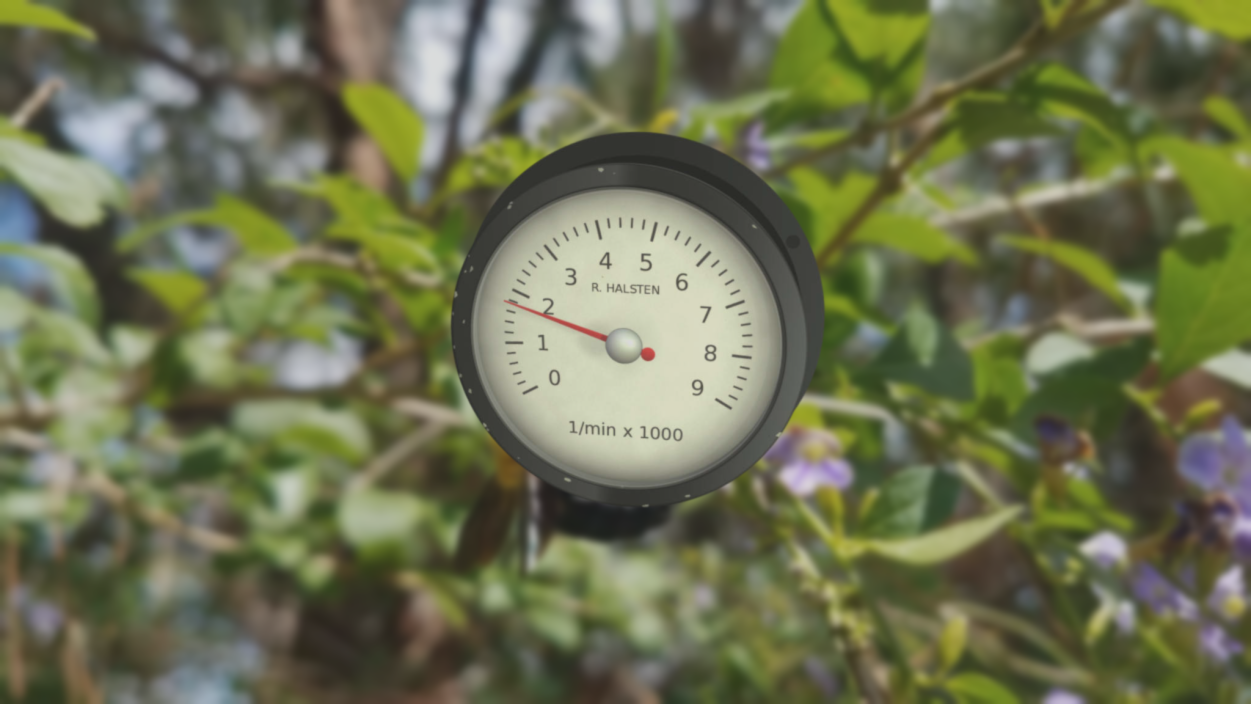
rpm 1800
